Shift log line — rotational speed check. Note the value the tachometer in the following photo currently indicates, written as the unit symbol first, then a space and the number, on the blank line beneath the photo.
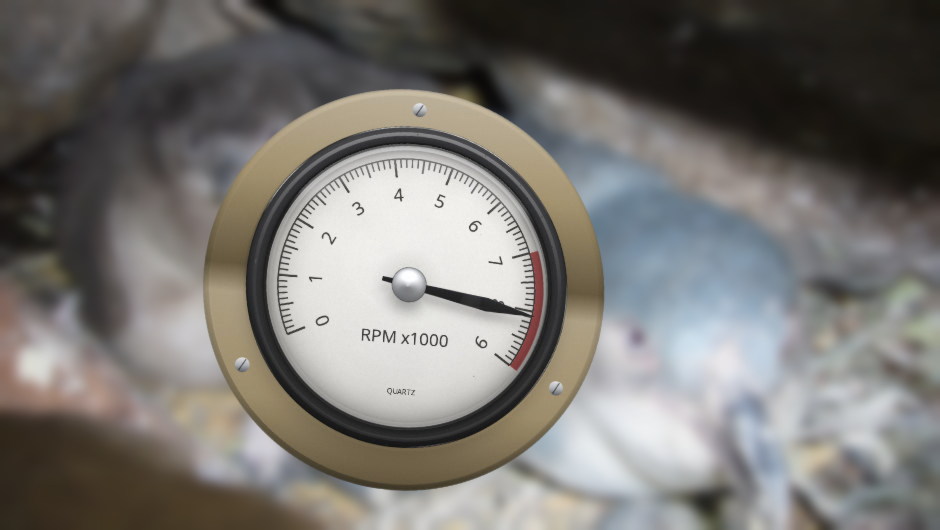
rpm 8100
